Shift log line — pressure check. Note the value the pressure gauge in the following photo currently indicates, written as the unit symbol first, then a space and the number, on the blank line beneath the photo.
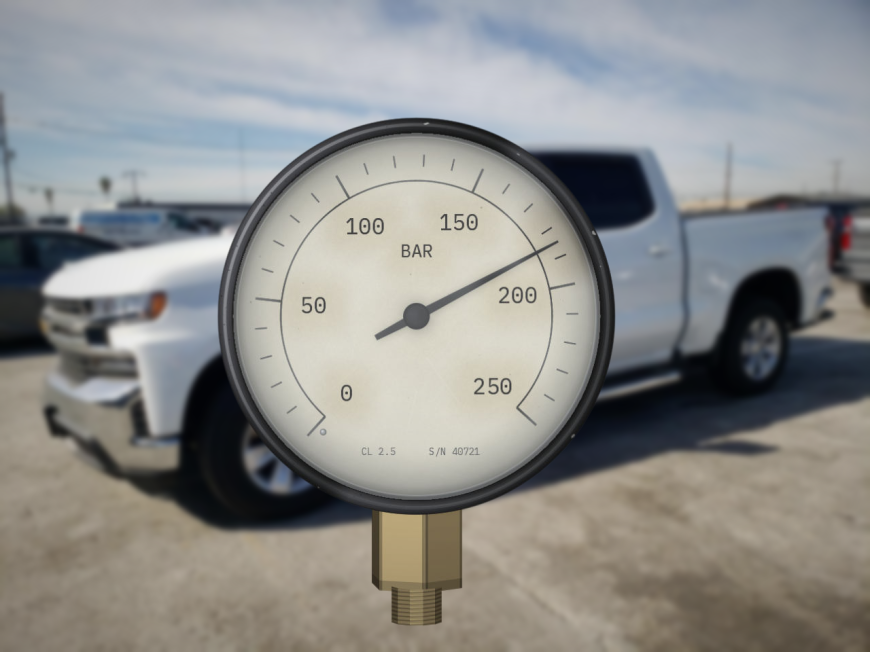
bar 185
